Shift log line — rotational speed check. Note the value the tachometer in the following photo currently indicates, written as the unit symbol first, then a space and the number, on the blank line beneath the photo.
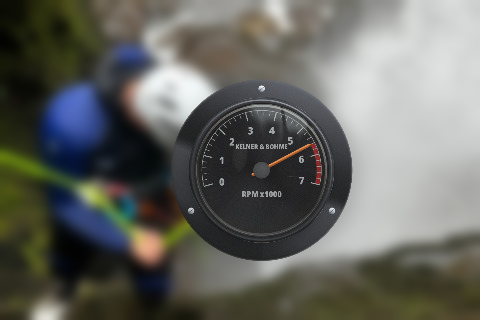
rpm 5600
